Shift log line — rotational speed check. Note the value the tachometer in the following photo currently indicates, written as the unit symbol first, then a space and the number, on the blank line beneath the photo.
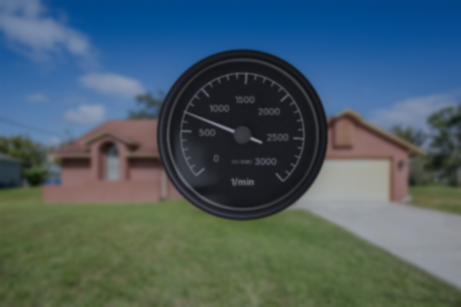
rpm 700
